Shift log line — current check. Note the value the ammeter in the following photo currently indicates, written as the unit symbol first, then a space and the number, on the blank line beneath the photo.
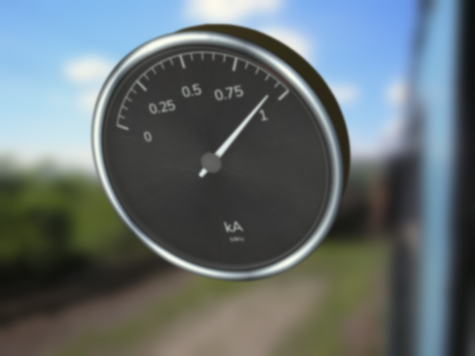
kA 0.95
